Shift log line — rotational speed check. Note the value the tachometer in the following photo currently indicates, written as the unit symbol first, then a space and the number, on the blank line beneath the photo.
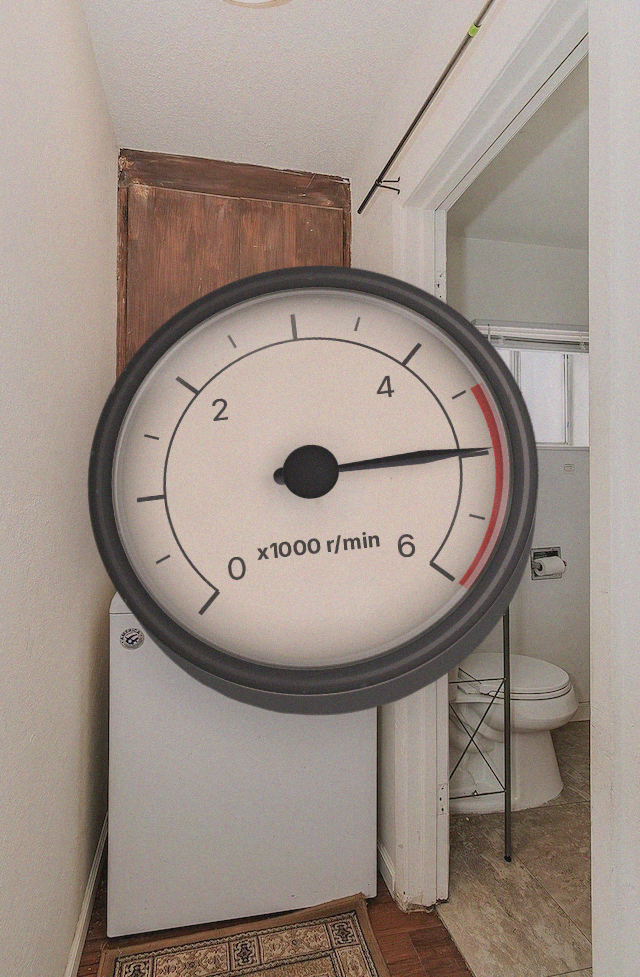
rpm 5000
